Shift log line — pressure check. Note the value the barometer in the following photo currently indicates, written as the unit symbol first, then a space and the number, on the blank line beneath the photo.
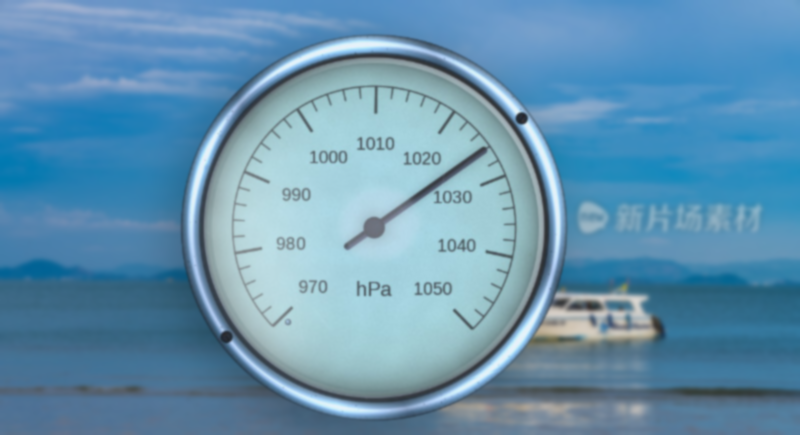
hPa 1026
